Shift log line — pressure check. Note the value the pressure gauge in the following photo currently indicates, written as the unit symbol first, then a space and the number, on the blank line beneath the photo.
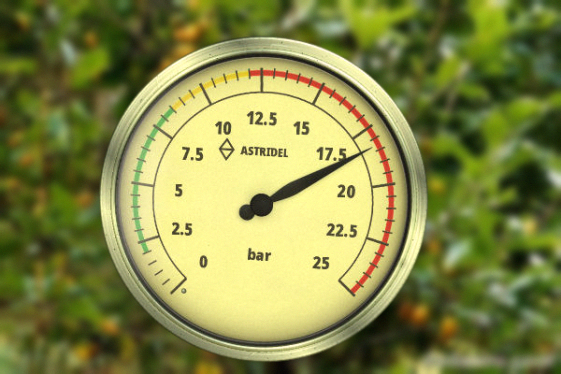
bar 18.25
